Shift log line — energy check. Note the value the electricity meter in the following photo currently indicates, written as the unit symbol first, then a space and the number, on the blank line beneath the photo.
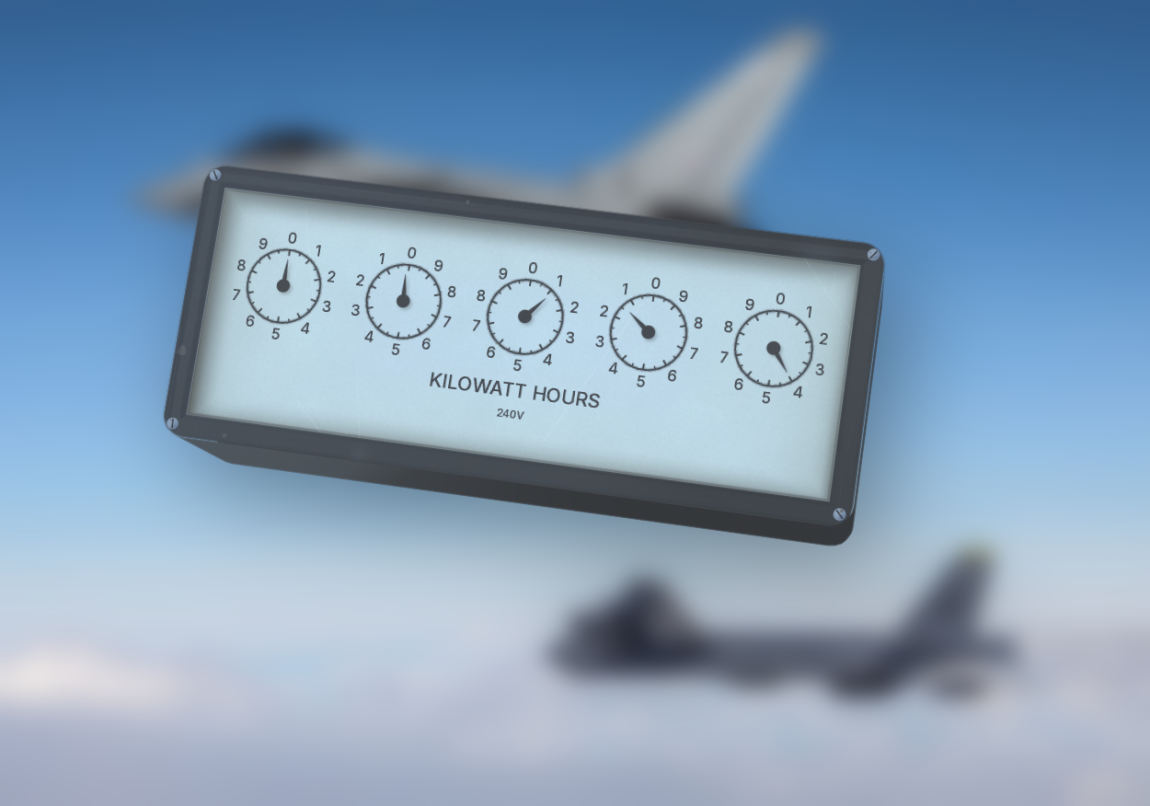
kWh 114
